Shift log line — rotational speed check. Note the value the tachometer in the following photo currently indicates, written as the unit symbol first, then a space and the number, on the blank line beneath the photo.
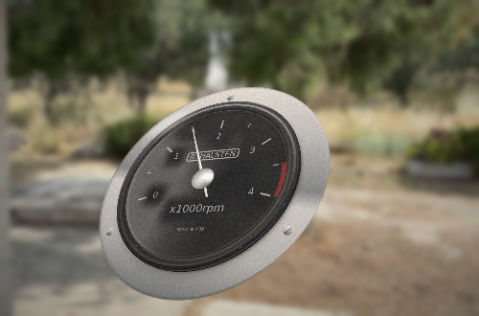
rpm 1500
